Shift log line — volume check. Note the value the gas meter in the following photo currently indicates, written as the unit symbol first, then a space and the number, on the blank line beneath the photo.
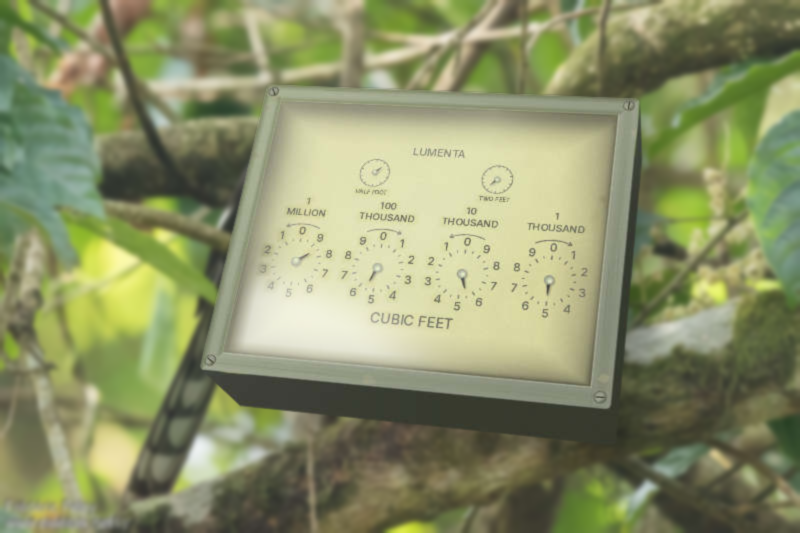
ft³ 855500
